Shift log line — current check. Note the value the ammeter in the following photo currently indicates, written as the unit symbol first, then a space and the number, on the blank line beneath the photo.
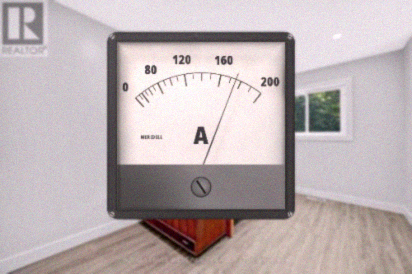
A 175
